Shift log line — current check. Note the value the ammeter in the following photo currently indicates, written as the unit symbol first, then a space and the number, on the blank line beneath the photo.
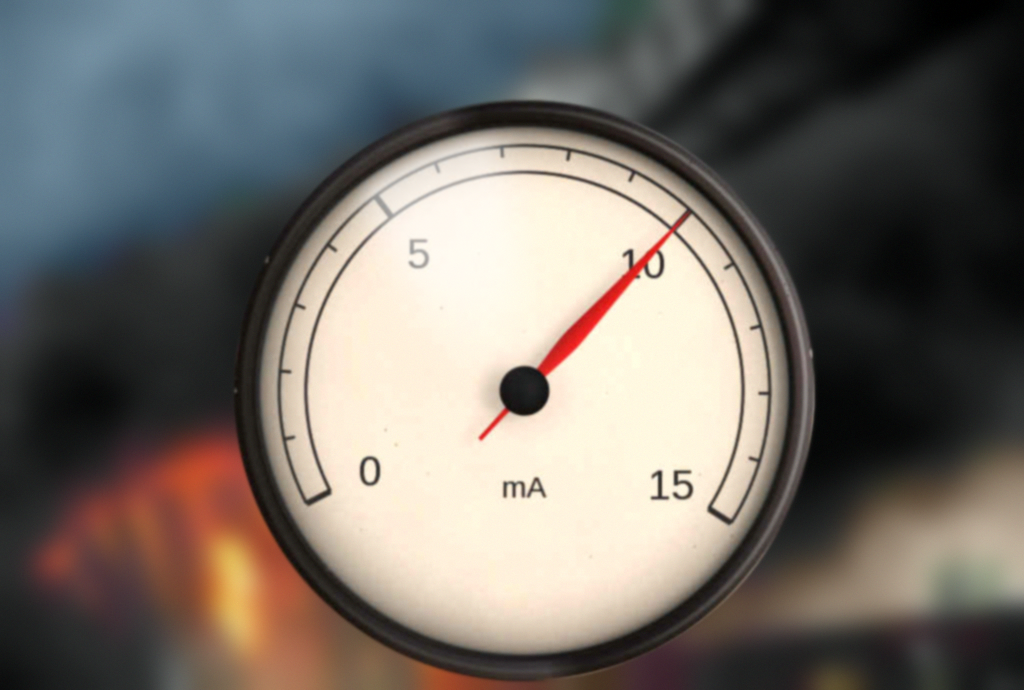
mA 10
